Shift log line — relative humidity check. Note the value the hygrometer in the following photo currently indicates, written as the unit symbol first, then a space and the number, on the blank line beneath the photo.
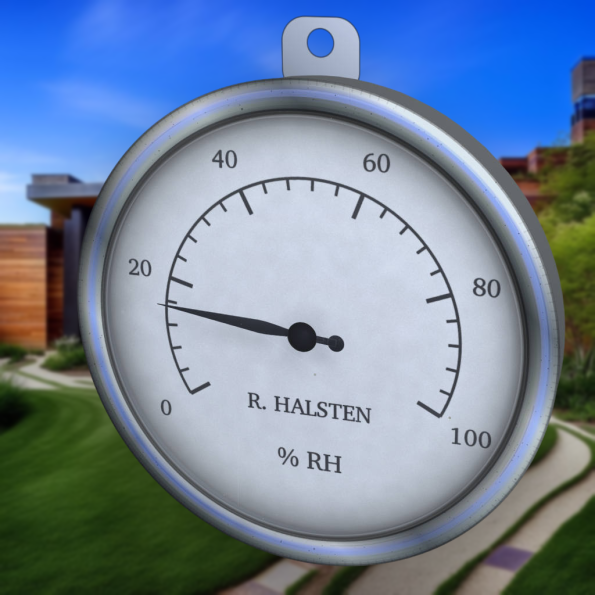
% 16
